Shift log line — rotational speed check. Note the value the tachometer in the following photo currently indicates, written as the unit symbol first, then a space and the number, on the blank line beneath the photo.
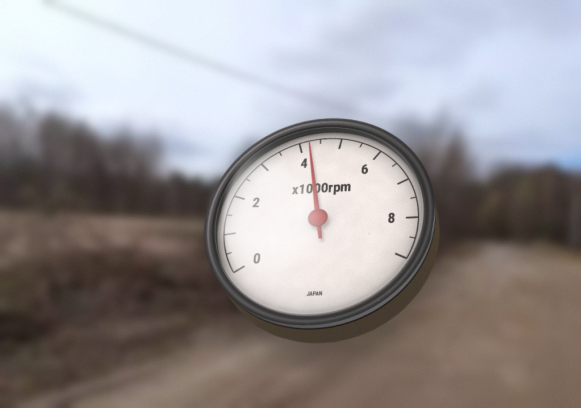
rpm 4250
